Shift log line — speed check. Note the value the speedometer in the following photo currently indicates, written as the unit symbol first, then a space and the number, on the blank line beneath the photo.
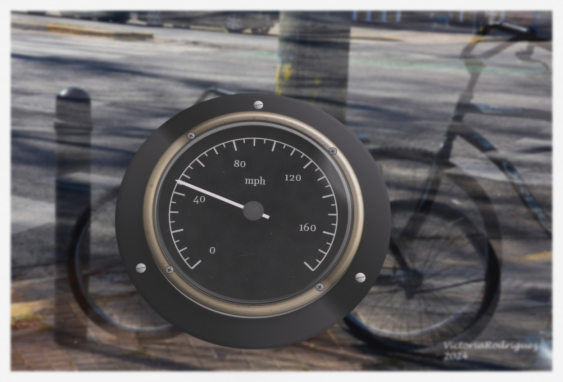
mph 45
